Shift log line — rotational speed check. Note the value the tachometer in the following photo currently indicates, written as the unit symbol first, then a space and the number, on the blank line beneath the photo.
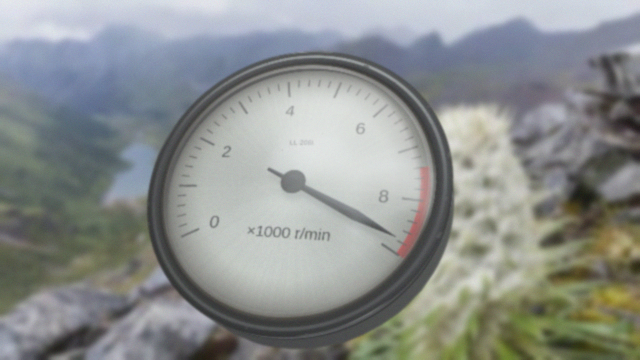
rpm 8800
